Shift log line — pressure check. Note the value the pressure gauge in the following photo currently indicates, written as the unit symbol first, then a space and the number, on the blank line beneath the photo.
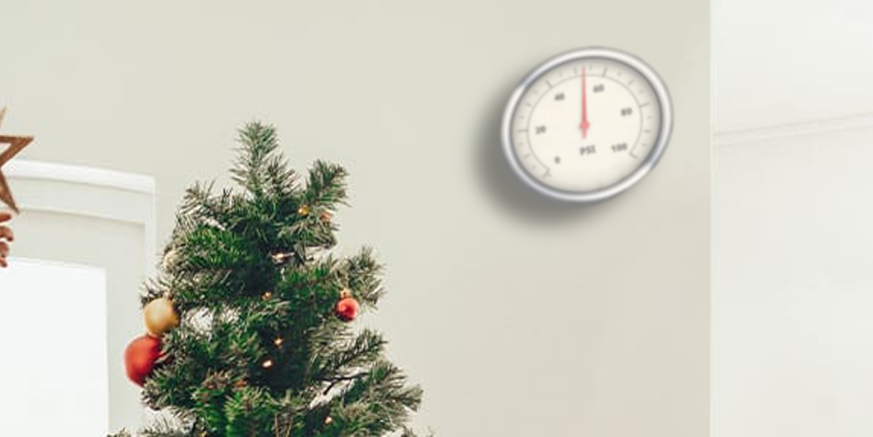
psi 52.5
